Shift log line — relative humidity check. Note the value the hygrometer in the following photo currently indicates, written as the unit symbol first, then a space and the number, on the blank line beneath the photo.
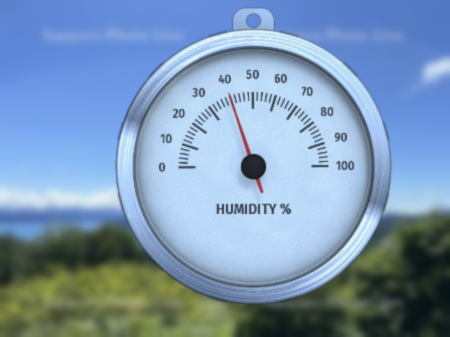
% 40
